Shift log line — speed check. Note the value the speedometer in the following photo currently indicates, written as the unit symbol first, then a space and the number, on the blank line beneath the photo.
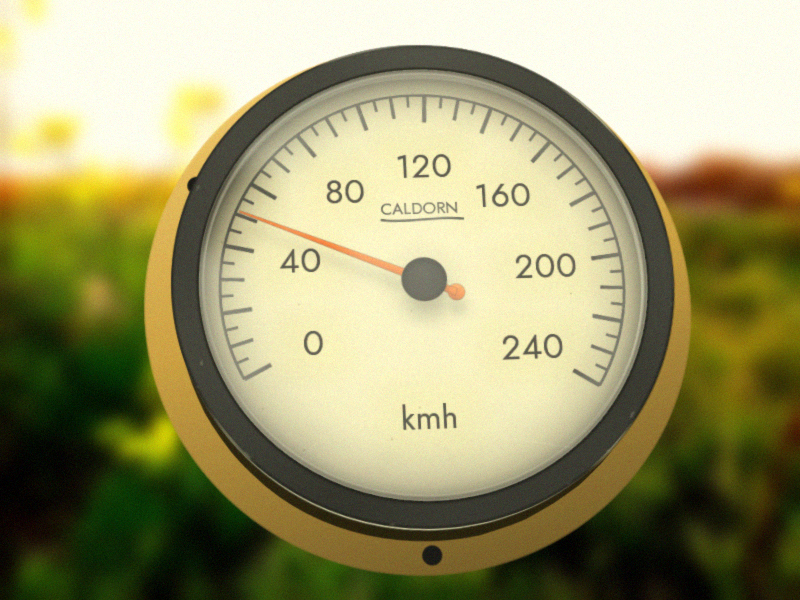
km/h 50
